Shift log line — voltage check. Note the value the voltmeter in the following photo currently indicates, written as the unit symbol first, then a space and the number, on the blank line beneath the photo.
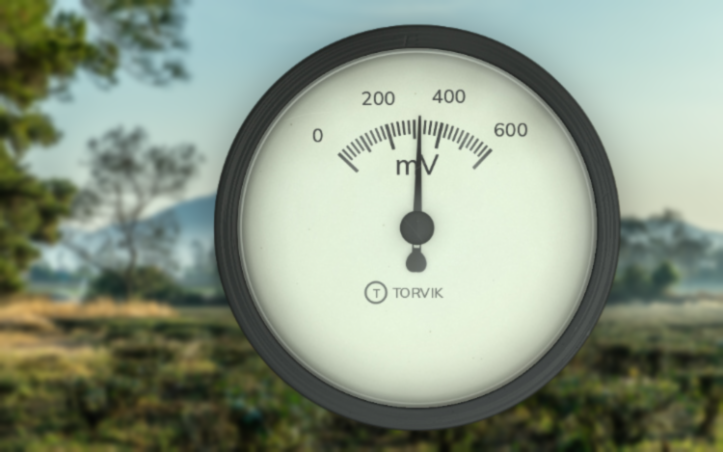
mV 320
